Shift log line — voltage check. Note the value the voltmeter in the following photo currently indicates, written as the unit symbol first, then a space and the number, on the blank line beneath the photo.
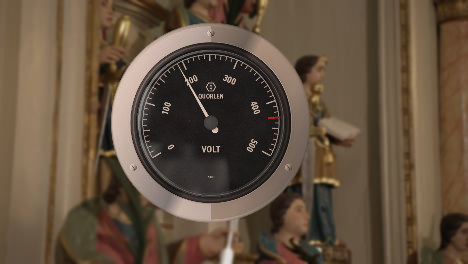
V 190
